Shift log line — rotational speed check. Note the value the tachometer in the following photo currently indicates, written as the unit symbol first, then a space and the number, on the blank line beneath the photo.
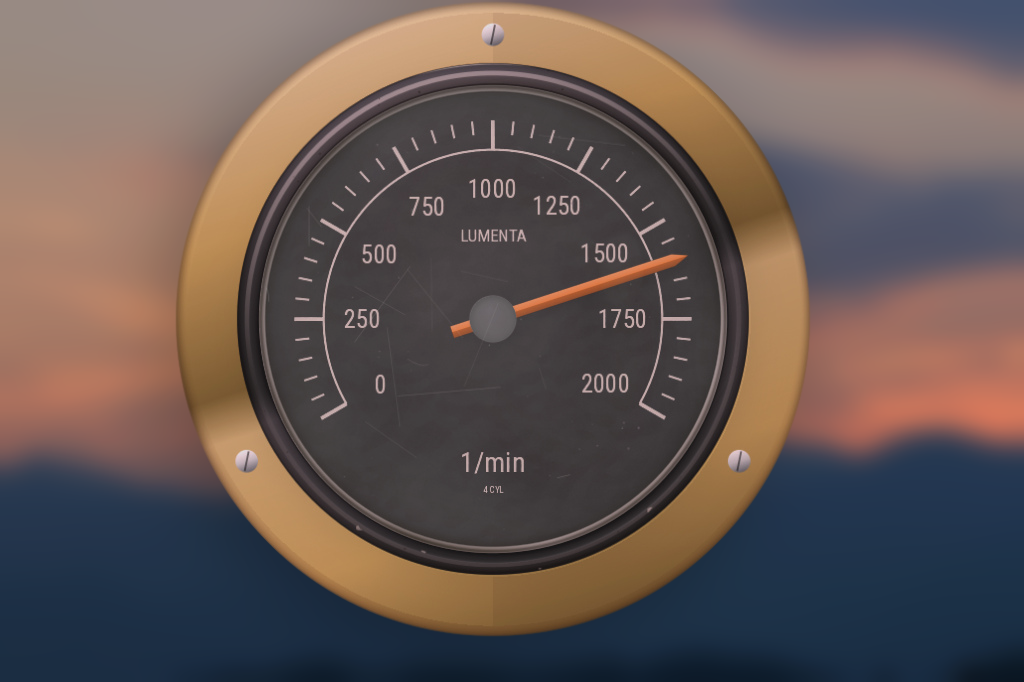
rpm 1600
